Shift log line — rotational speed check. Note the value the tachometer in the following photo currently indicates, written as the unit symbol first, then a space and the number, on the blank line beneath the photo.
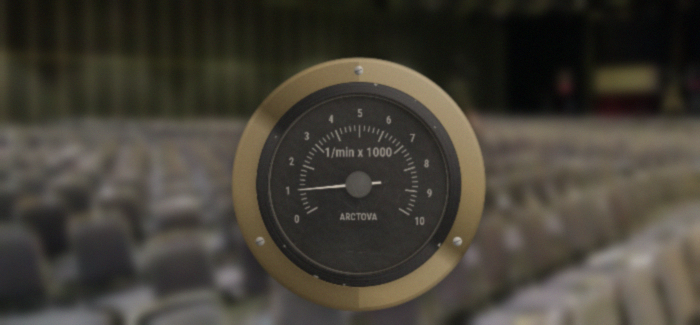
rpm 1000
